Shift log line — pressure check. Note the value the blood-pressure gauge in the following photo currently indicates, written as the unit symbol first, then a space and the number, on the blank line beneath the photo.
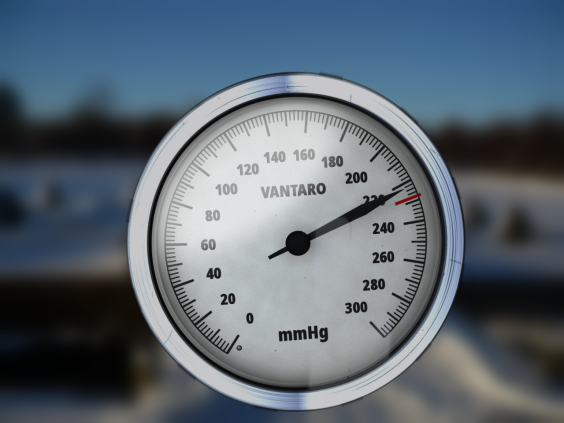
mmHg 222
